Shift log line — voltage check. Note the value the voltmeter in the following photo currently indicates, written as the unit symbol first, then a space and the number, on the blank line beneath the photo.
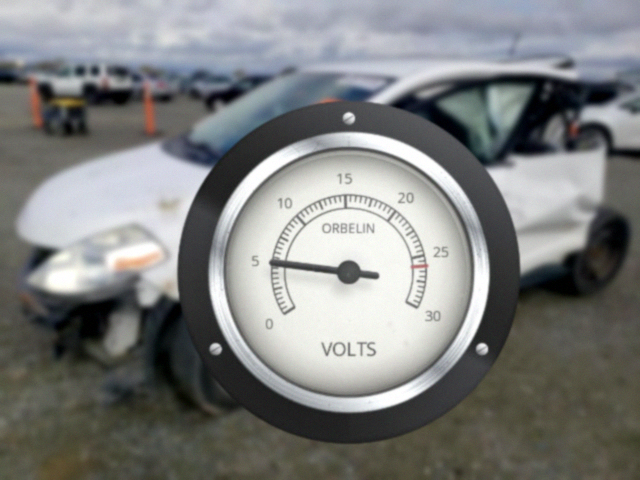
V 5
